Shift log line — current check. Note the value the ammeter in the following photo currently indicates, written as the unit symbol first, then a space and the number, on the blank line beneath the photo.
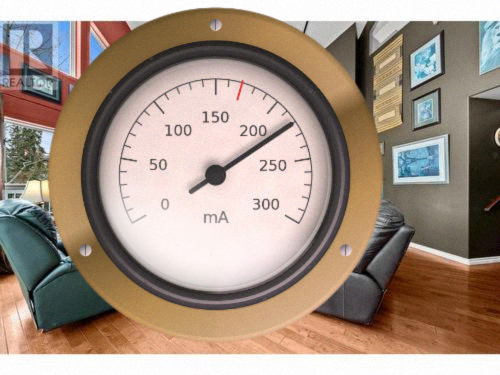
mA 220
